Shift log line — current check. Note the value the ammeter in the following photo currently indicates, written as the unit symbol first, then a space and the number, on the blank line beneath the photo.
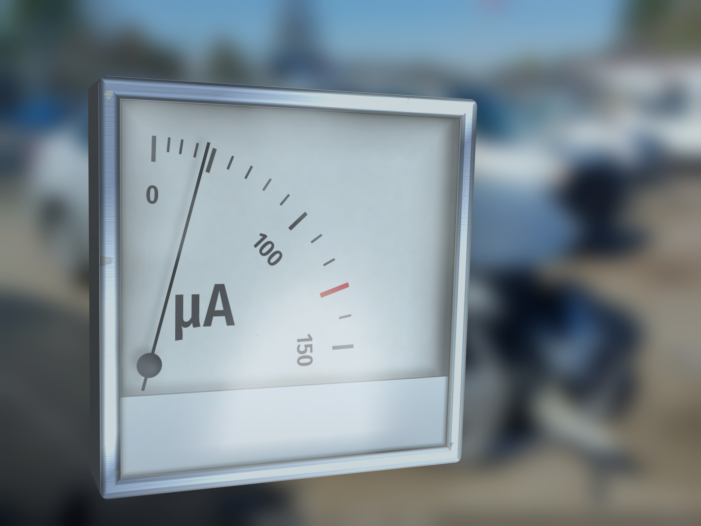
µA 45
